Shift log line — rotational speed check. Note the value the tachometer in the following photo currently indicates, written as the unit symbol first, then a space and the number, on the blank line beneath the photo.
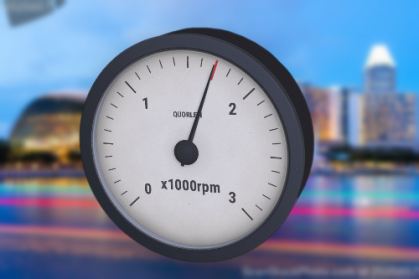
rpm 1700
